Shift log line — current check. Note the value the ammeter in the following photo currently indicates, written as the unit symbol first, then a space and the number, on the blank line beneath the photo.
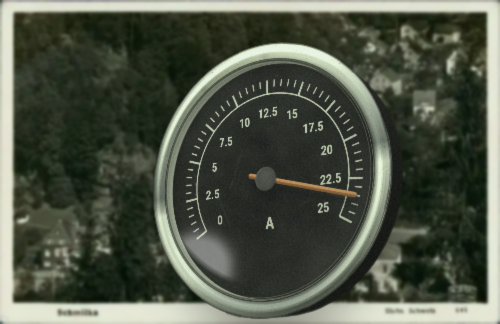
A 23.5
